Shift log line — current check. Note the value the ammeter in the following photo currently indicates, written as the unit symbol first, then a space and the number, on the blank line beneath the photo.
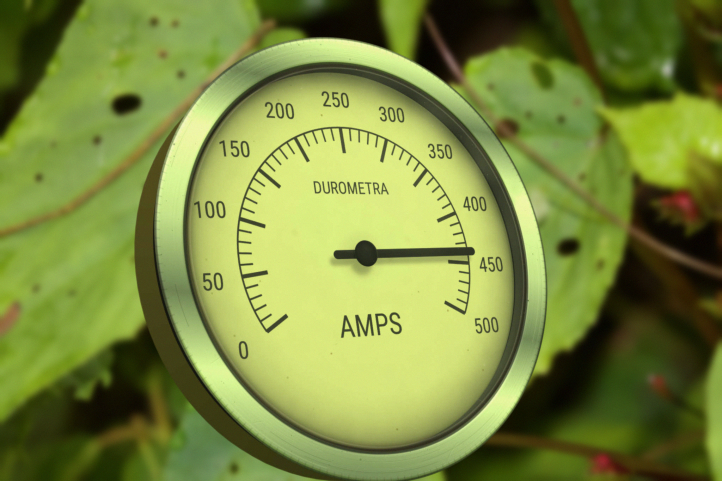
A 440
